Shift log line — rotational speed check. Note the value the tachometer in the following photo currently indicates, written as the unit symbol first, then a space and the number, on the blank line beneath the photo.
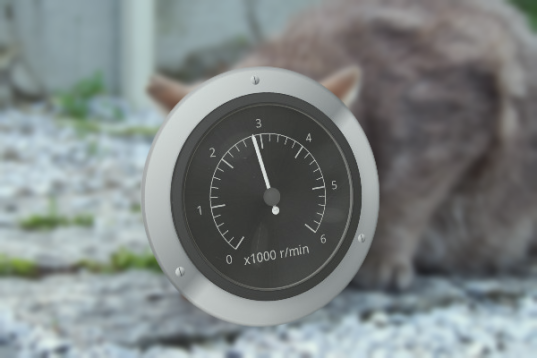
rpm 2800
